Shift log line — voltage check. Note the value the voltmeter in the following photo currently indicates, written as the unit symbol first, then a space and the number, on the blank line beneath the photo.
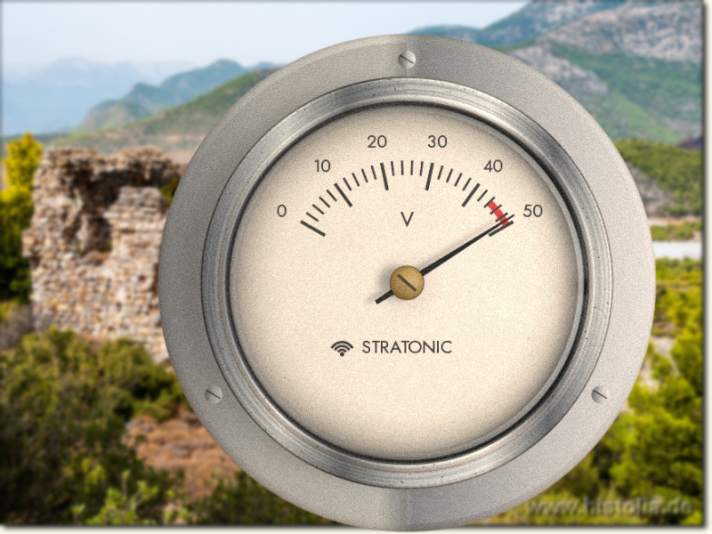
V 49
